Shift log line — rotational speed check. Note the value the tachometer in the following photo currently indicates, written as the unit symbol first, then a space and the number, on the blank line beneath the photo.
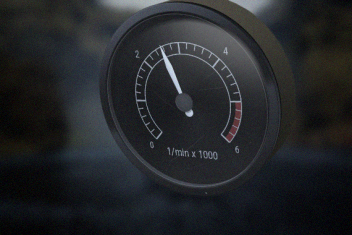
rpm 2600
